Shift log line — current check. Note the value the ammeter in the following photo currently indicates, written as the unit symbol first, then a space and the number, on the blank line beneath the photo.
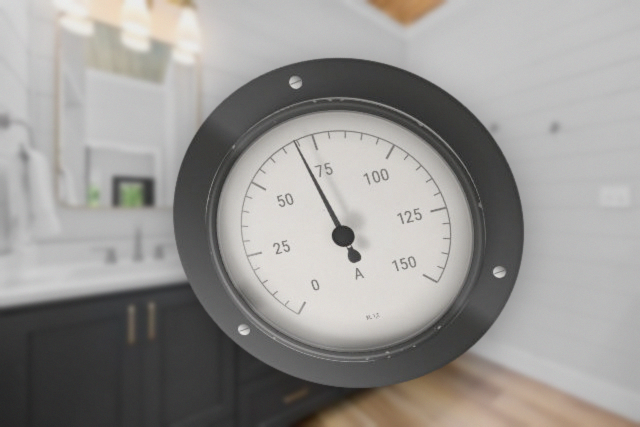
A 70
